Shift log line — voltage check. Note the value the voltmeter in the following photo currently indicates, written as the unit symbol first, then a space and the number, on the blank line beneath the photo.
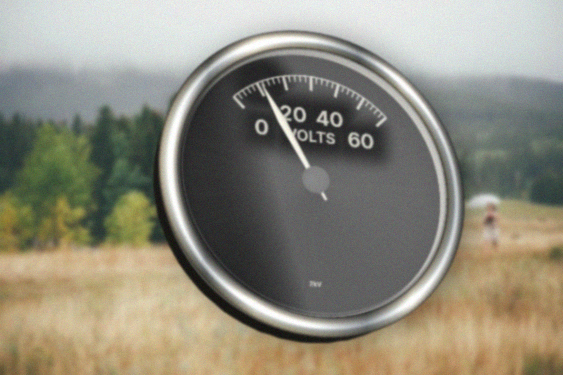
V 10
